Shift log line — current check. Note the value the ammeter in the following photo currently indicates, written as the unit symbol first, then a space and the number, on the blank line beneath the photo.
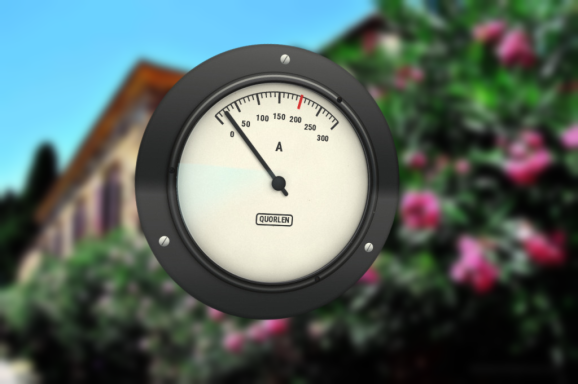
A 20
